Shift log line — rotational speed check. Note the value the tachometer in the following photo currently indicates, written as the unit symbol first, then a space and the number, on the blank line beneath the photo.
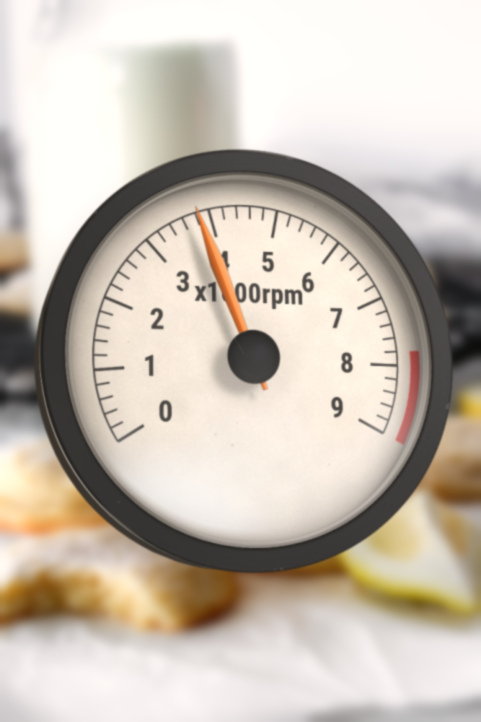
rpm 3800
